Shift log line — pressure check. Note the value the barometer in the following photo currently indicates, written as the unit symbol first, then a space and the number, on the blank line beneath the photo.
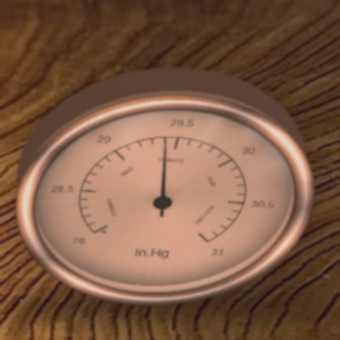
inHg 29.4
